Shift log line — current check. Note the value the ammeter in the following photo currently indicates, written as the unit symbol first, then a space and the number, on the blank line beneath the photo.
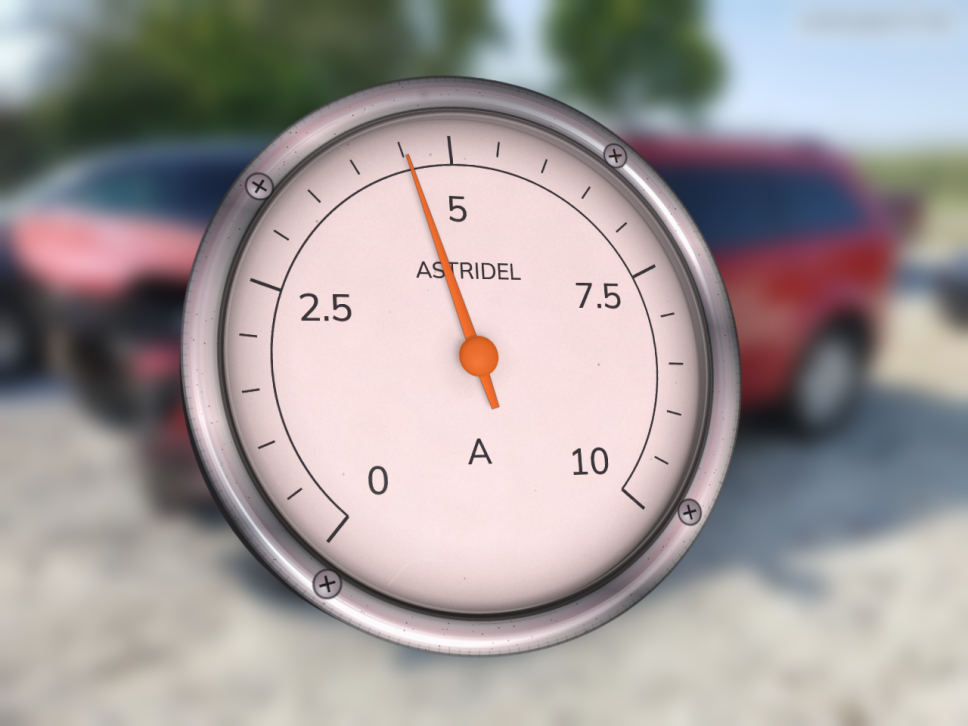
A 4.5
